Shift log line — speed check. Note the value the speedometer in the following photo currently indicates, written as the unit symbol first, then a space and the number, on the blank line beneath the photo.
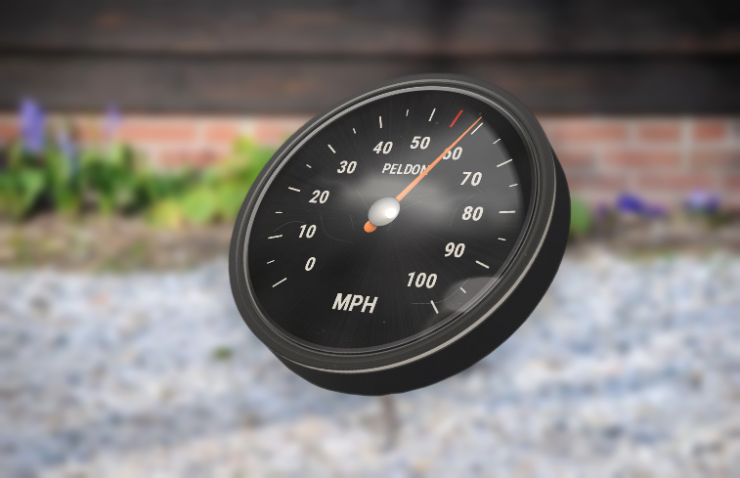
mph 60
